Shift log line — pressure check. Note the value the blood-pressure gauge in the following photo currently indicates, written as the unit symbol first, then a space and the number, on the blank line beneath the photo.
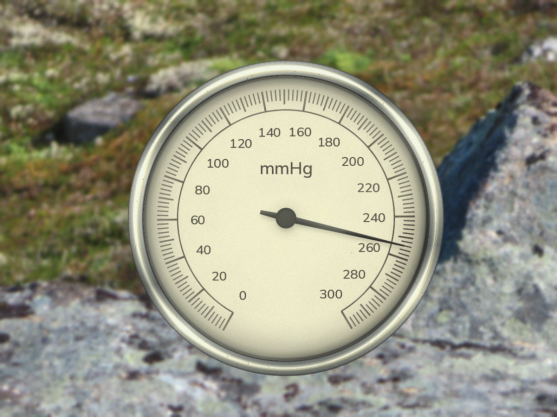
mmHg 254
